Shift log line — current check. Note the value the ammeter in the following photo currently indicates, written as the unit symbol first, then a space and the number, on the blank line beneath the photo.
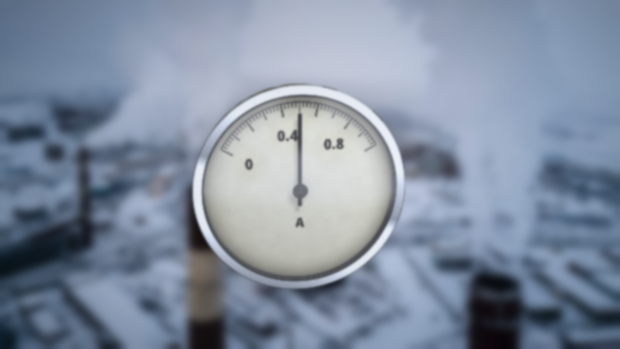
A 0.5
